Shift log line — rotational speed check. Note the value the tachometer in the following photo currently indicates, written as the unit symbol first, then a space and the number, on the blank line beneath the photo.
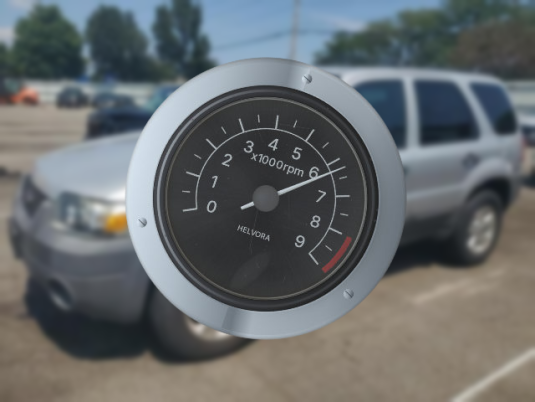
rpm 6250
